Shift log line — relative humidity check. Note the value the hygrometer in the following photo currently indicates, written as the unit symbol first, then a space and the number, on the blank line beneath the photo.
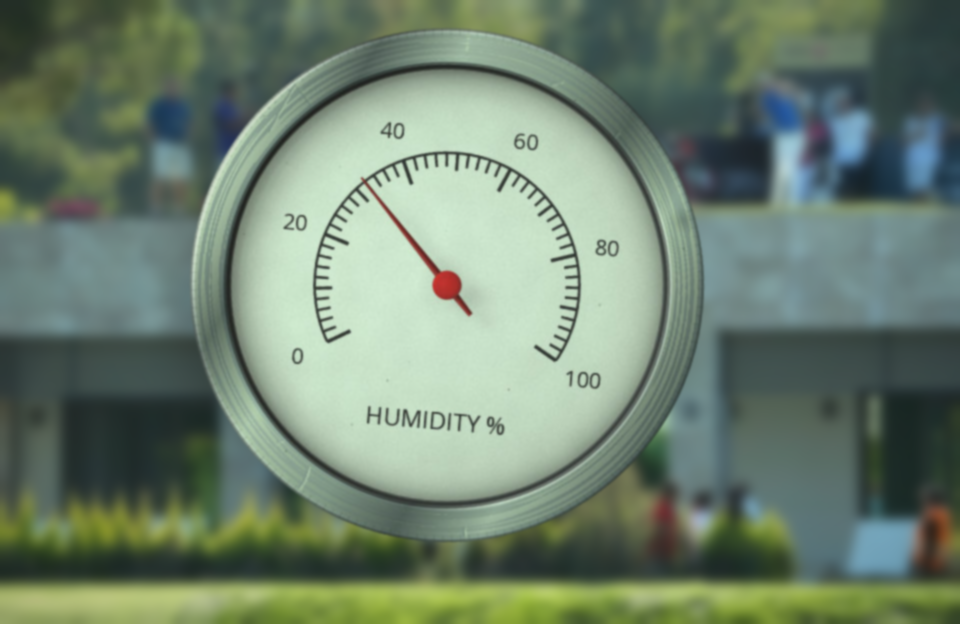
% 32
